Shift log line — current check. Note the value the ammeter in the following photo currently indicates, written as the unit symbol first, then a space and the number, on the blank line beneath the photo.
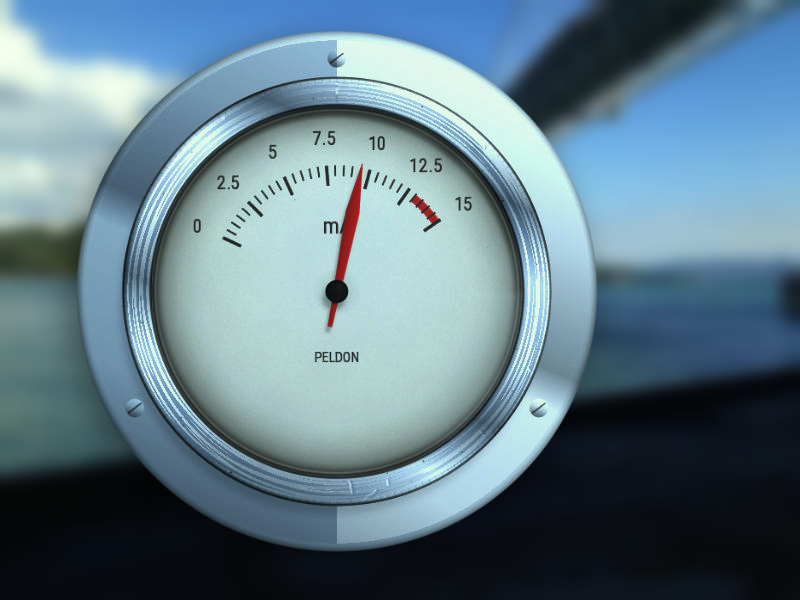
mA 9.5
